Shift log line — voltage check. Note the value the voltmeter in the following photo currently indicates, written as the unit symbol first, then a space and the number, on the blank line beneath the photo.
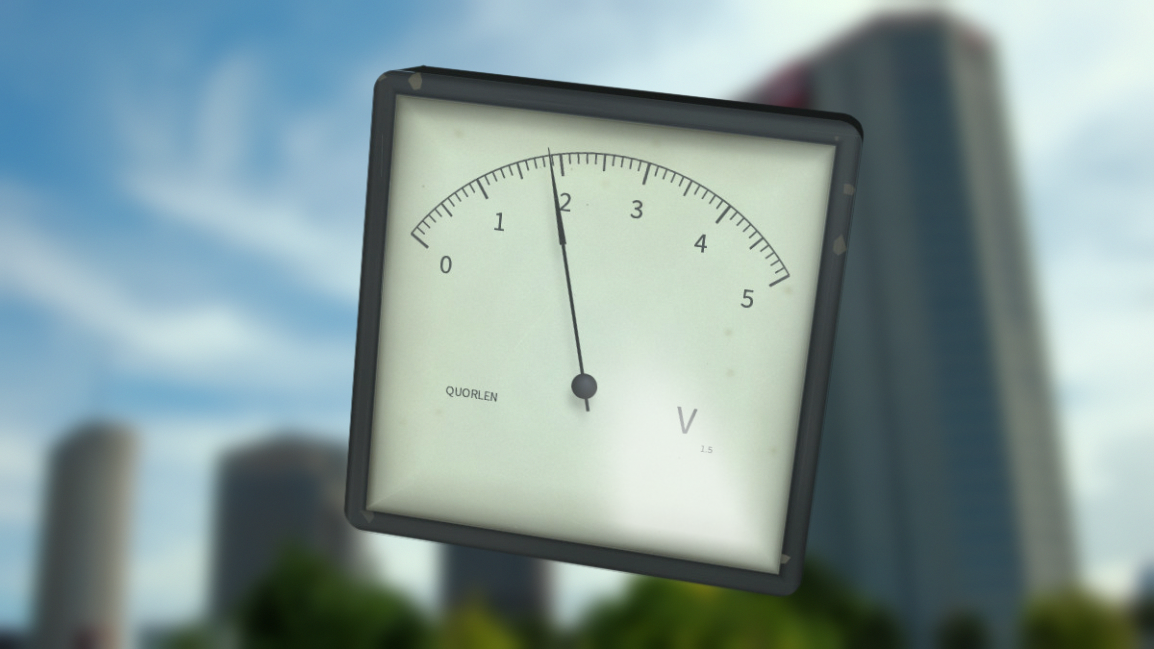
V 1.9
